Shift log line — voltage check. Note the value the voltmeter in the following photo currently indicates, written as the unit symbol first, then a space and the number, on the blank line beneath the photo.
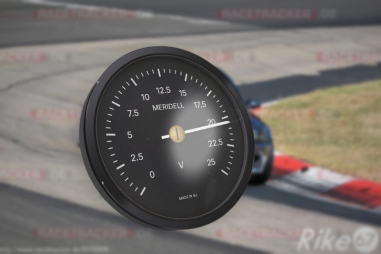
V 20.5
